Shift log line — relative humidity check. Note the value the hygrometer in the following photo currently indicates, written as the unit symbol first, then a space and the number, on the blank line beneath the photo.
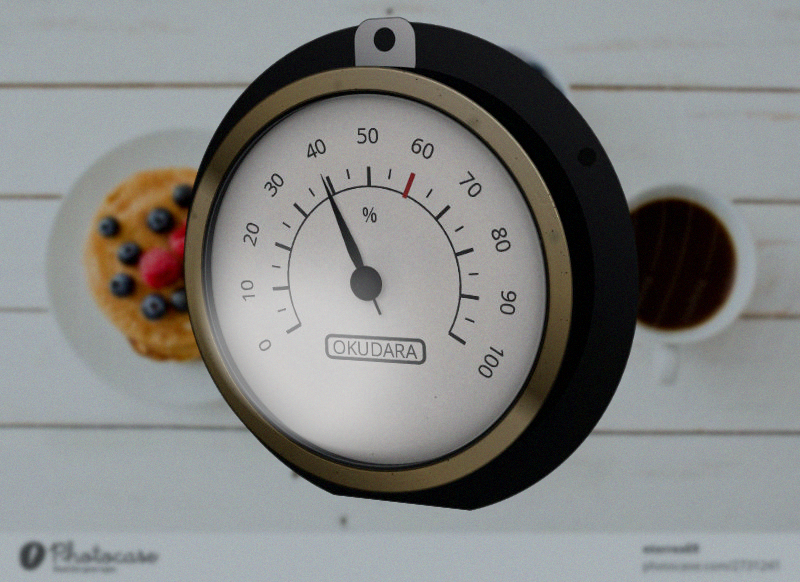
% 40
